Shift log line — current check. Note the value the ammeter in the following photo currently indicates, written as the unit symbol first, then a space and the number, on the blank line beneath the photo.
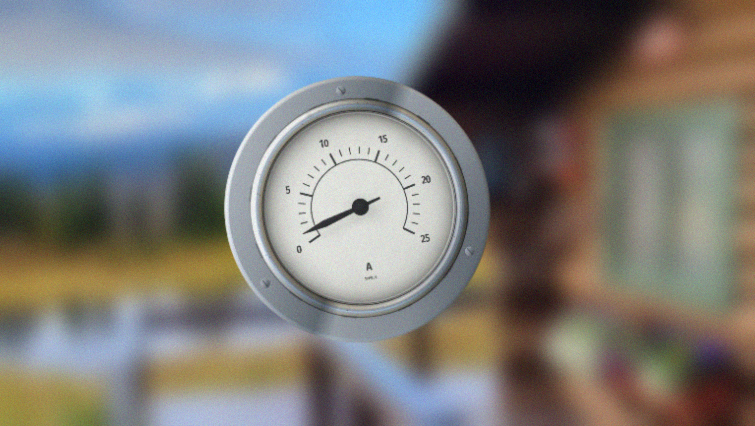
A 1
